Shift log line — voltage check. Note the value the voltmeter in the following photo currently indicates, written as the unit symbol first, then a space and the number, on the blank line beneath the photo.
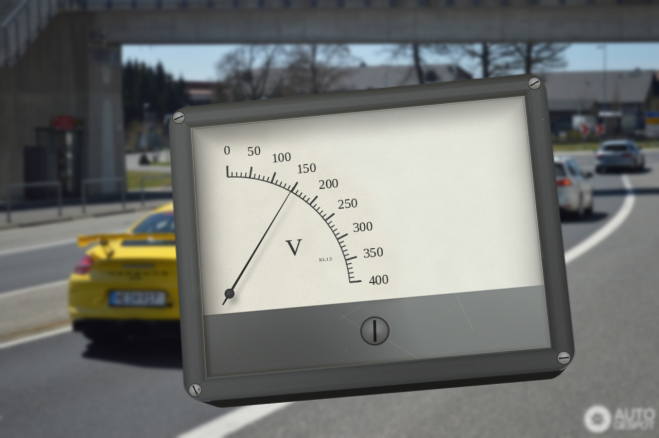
V 150
